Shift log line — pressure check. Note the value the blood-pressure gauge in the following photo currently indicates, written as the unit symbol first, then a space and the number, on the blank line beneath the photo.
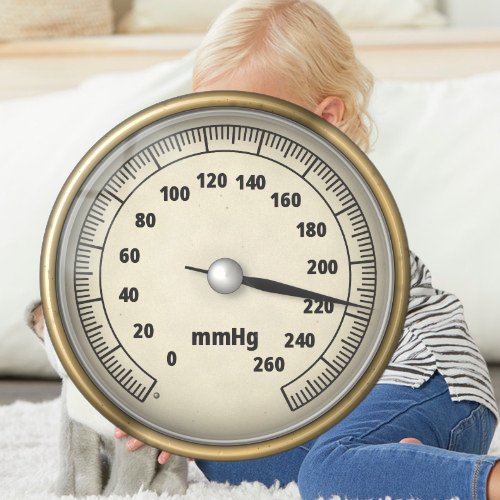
mmHg 216
